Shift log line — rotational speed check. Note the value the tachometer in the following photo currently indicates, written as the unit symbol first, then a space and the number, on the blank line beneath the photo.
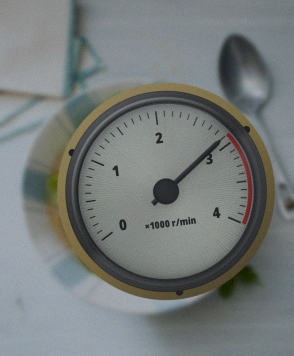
rpm 2900
